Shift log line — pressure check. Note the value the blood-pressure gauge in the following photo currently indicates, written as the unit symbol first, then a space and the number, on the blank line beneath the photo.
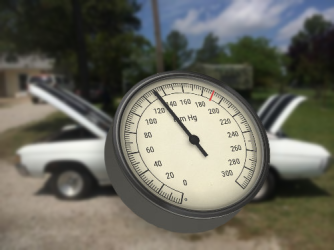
mmHg 130
